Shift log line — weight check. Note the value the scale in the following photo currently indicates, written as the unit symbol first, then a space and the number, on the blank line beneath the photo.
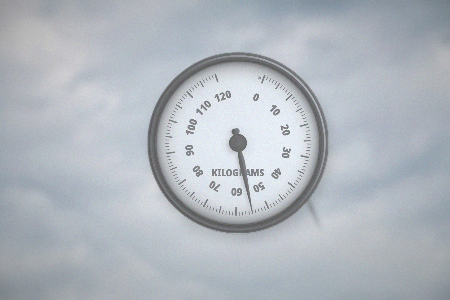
kg 55
